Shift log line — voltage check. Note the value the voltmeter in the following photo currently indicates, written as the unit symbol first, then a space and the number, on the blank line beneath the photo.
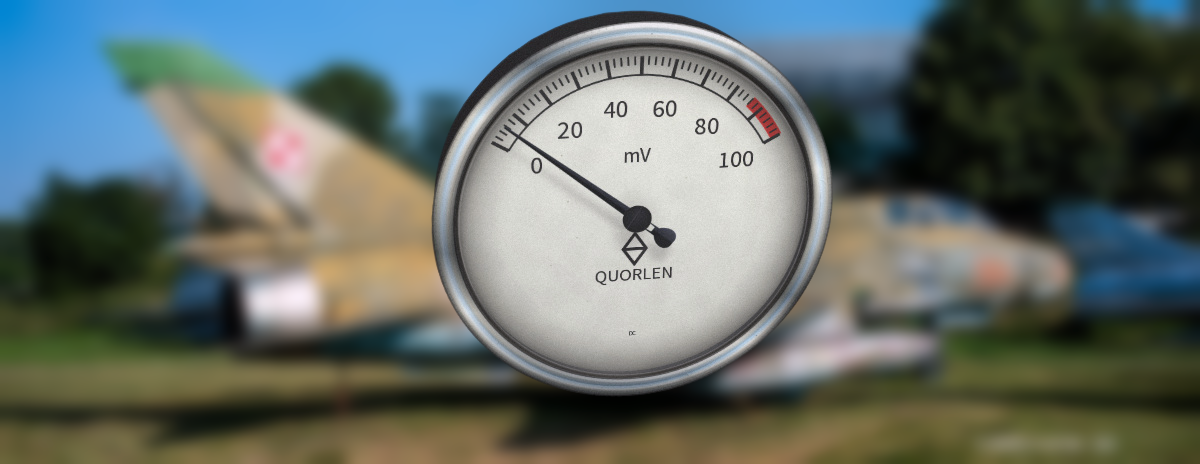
mV 6
